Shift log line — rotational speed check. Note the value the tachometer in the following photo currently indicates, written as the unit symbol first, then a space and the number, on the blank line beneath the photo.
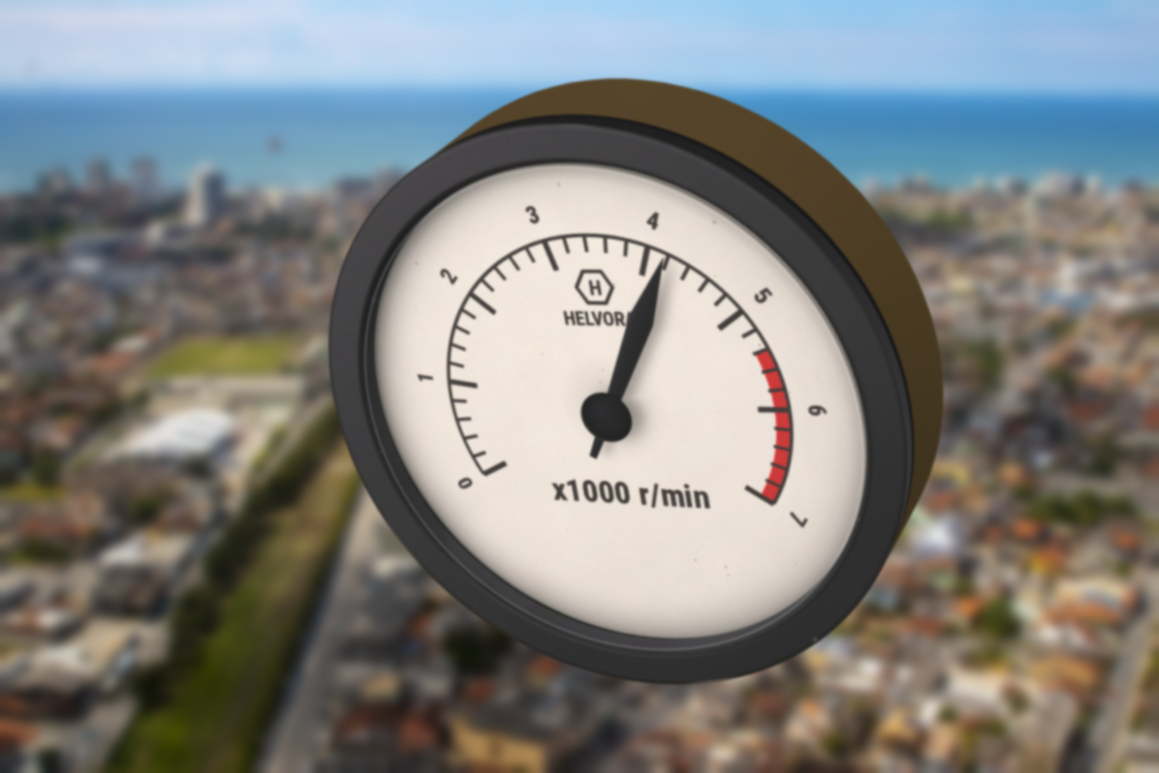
rpm 4200
